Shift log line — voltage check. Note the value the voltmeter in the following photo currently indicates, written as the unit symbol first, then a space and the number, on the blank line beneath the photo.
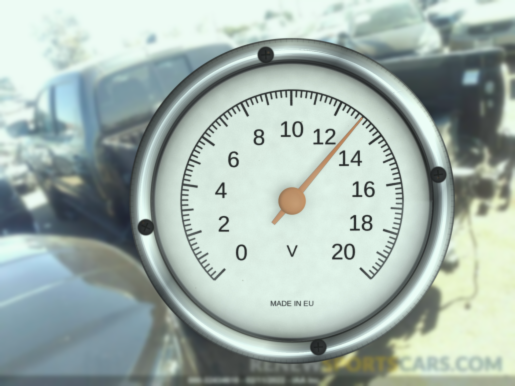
V 13
